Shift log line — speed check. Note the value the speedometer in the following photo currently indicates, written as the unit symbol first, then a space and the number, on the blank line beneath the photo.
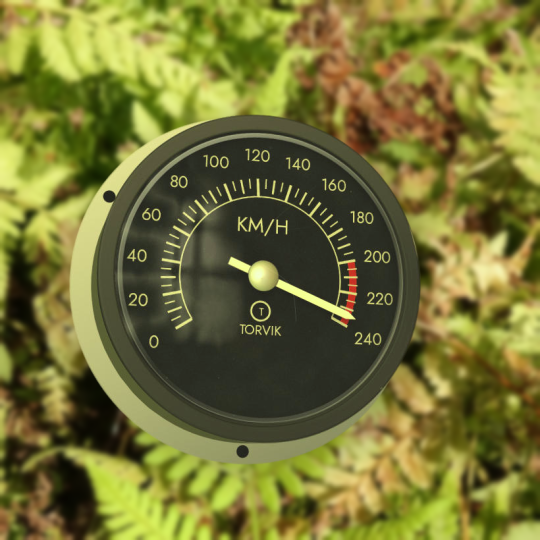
km/h 235
